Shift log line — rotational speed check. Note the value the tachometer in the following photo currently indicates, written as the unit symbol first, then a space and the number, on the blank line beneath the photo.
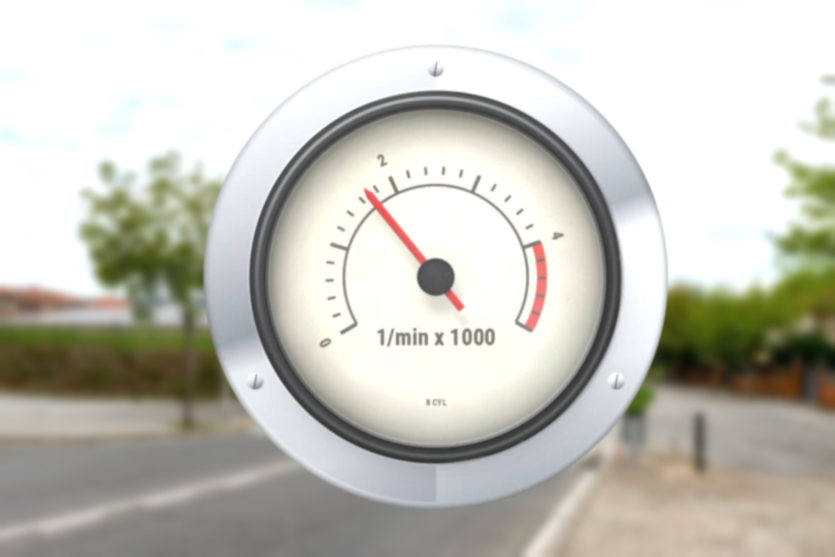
rpm 1700
